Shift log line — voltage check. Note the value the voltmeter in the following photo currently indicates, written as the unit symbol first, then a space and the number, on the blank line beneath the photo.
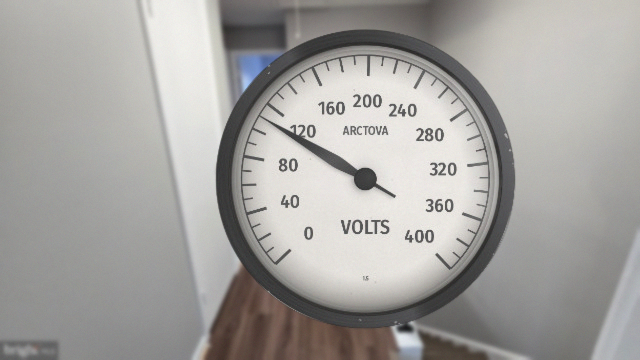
V 110
